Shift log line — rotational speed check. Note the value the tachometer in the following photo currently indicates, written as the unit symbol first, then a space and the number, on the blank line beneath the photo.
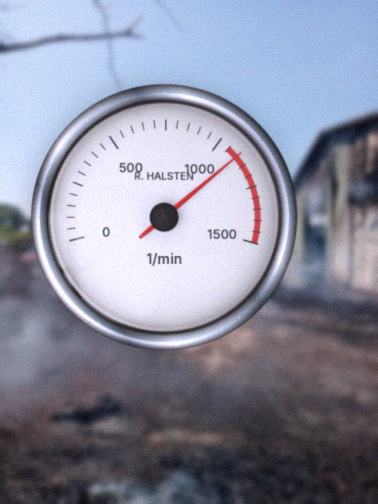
rpm 1100
